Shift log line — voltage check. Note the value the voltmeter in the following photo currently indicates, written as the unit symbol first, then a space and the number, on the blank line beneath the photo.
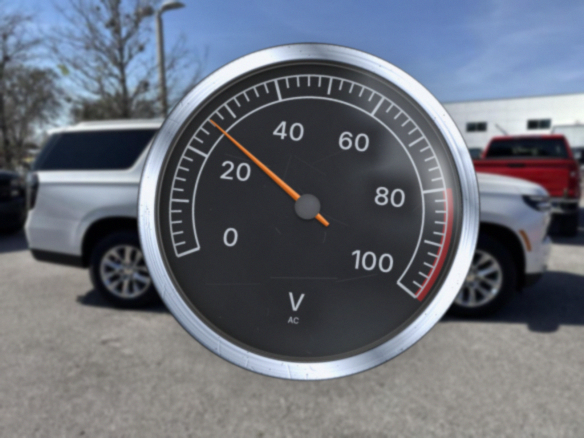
V 26
